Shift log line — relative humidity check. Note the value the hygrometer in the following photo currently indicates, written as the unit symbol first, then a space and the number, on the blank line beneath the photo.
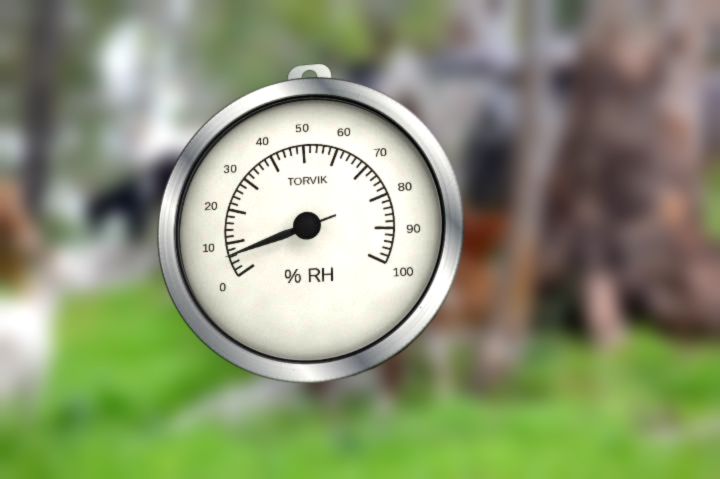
% 6
